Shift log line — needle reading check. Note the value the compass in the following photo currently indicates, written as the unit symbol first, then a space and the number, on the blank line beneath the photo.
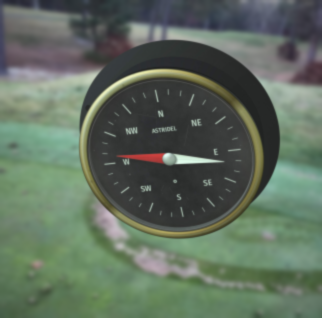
° 280
